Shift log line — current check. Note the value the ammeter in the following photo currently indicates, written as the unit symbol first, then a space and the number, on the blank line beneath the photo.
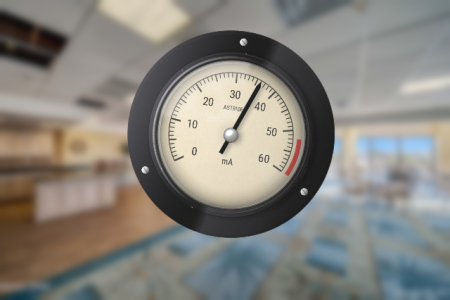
mA 36
